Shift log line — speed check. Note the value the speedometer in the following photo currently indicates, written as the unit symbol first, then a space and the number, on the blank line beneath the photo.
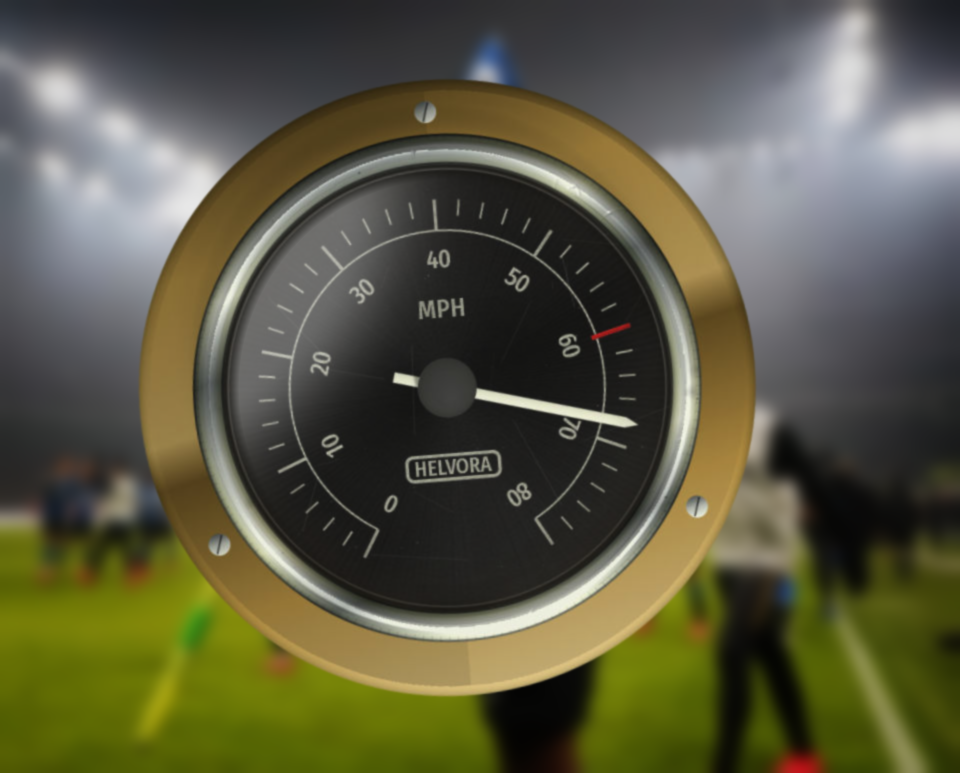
mph 68
